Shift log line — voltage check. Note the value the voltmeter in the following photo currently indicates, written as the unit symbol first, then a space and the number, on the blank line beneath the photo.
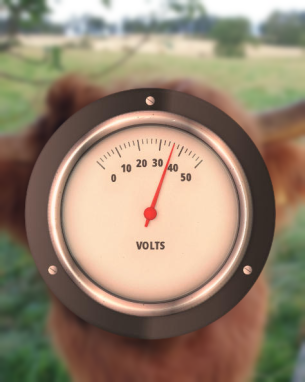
V 36
